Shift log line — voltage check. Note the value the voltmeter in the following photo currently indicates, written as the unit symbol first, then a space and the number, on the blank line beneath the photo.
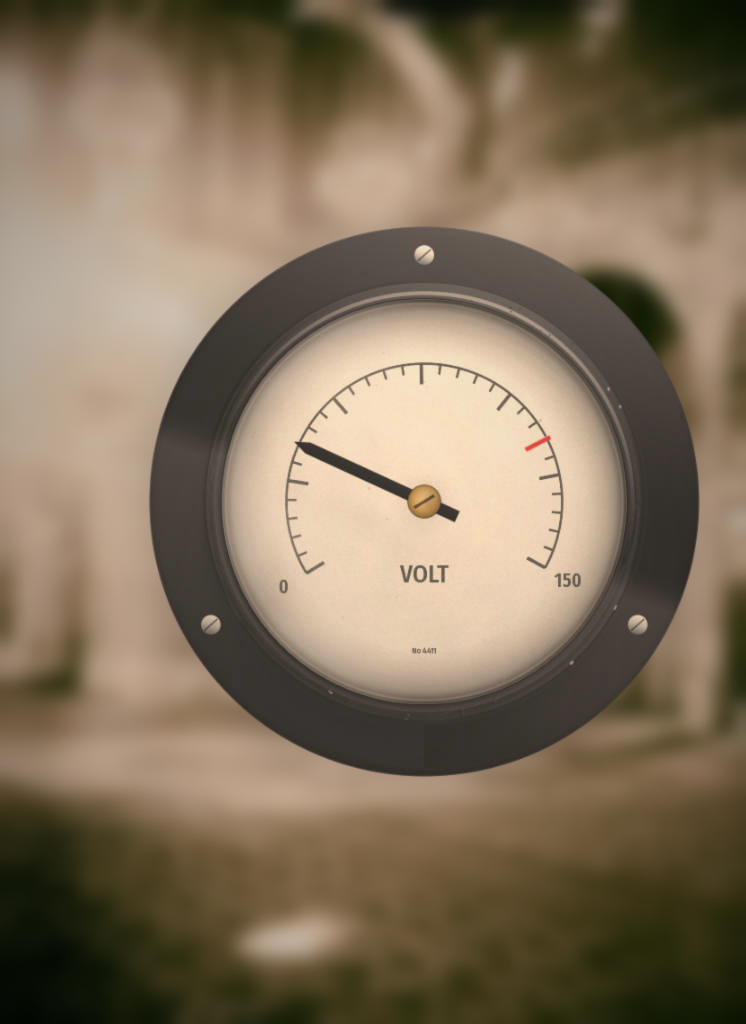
V 35
